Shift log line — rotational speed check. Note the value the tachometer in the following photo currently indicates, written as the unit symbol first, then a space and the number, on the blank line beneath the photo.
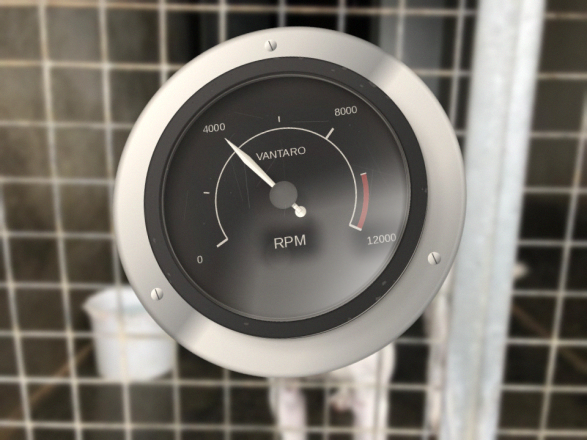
rpm 4000
